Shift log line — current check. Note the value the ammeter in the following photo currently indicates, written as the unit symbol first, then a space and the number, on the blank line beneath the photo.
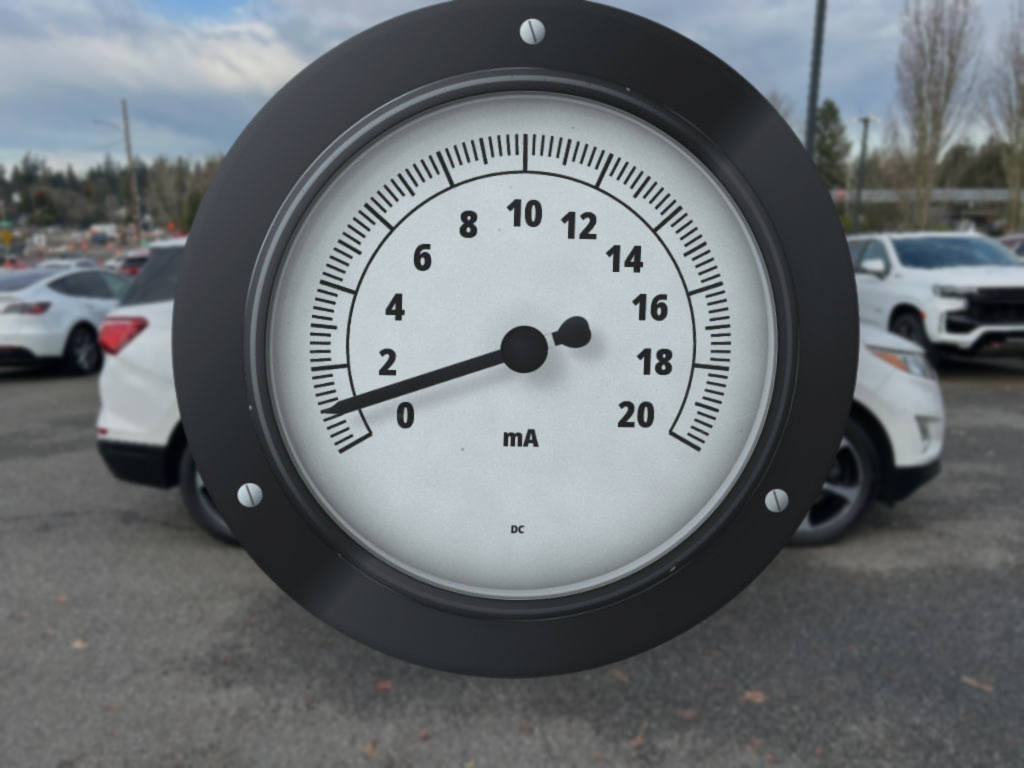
mA 1
